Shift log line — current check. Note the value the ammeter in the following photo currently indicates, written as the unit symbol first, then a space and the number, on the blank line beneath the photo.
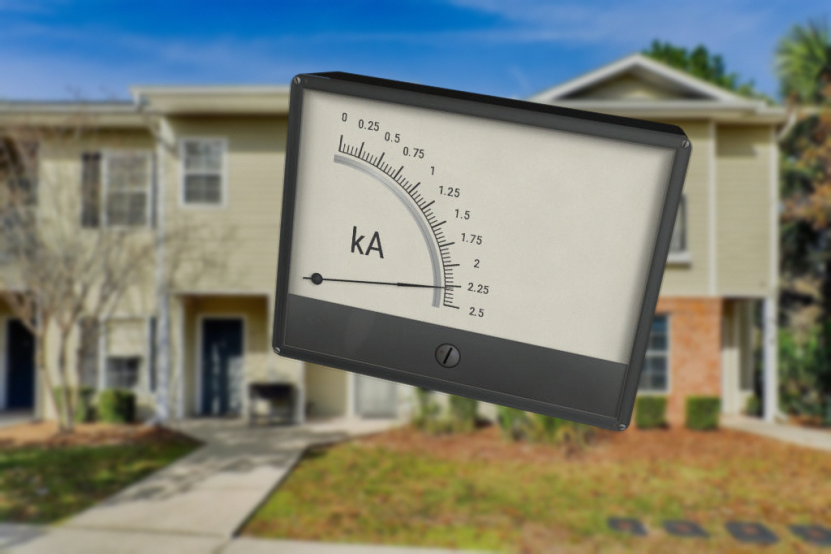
kA 2.25
